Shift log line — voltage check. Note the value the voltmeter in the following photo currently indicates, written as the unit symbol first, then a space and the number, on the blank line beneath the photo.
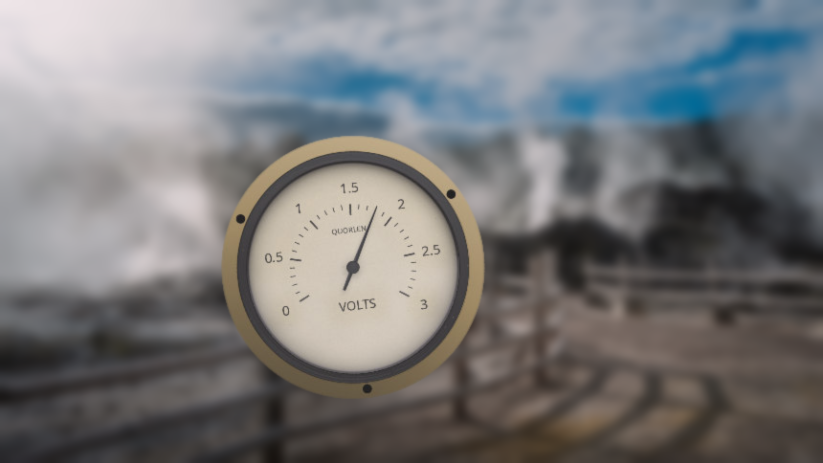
V 1.8
